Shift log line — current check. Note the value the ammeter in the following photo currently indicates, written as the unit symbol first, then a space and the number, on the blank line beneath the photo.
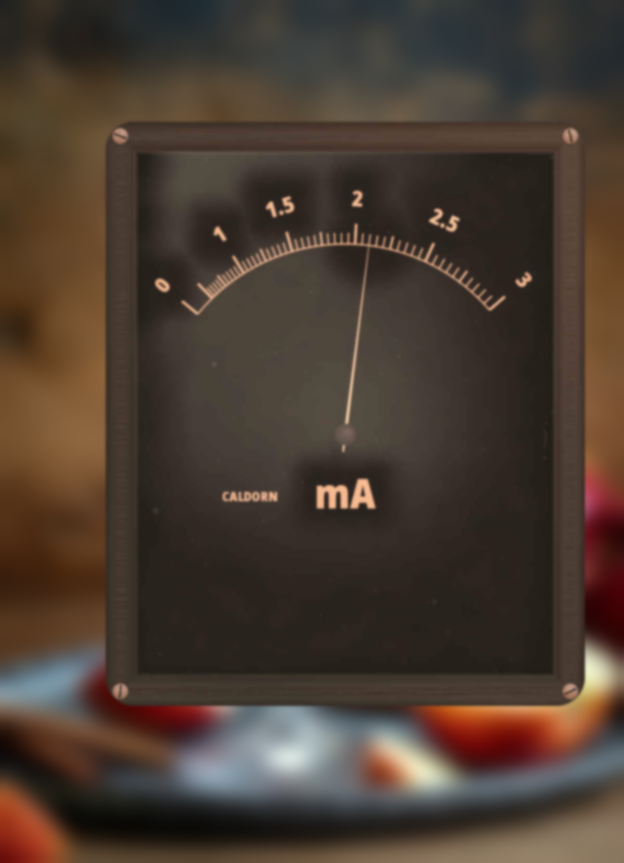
mA 2.1
